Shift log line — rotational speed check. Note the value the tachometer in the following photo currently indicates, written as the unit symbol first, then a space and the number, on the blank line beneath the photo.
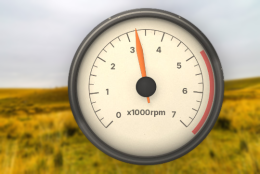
rpm 3250
